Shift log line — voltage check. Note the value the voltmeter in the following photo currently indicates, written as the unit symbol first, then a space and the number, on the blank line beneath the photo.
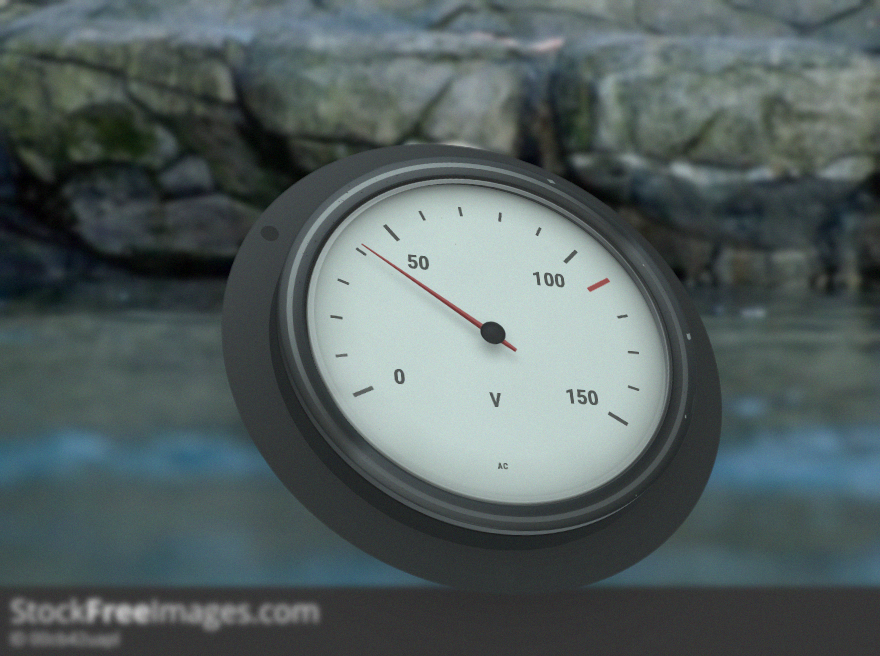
V 40
